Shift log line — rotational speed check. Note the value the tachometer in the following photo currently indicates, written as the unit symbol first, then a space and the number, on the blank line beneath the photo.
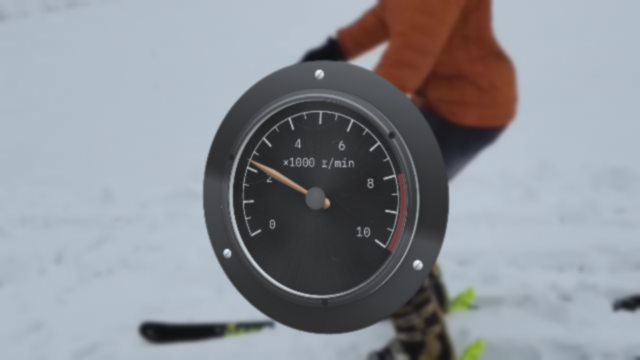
rpm 2250
